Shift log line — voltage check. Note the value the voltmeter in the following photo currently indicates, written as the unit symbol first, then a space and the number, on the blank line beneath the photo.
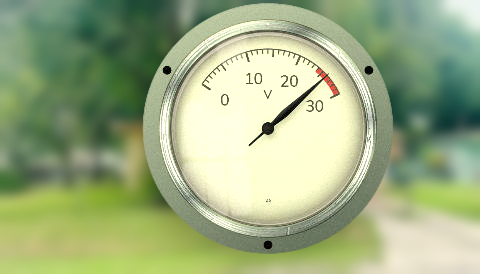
V 26
